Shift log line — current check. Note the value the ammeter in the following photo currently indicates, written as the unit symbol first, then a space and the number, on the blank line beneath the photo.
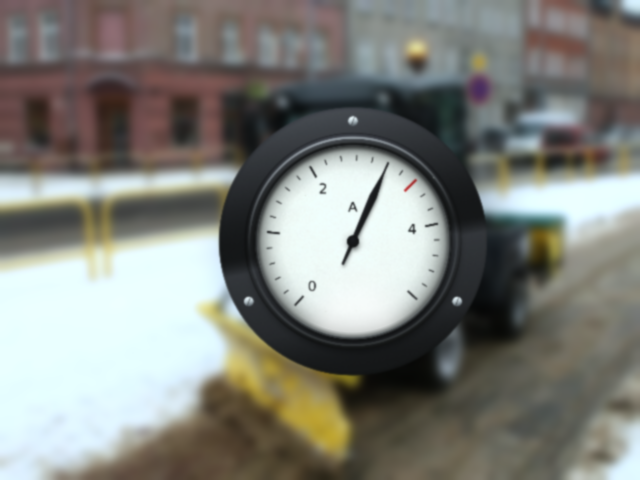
A 3
